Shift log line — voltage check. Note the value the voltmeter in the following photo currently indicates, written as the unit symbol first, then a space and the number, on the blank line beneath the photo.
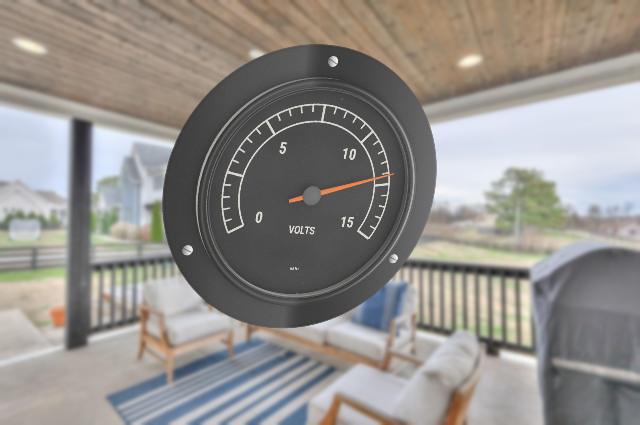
V 12
